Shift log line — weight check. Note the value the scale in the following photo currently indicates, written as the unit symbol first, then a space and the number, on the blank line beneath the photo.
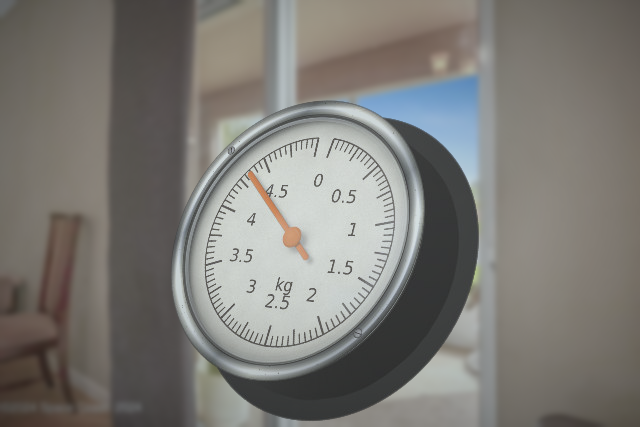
kg 4.35
